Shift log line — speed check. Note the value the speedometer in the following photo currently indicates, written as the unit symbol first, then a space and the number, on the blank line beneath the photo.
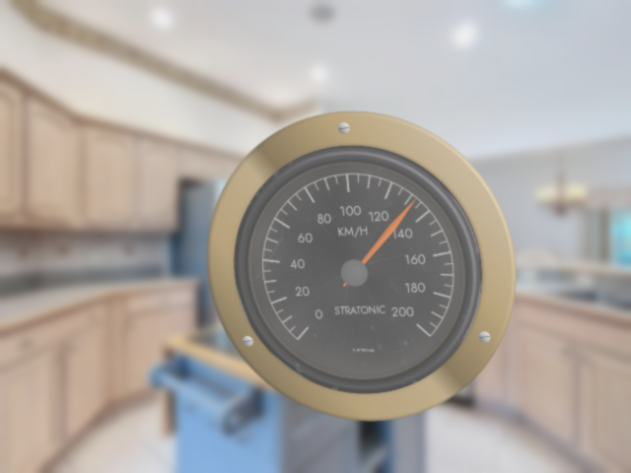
km/h 132.5
